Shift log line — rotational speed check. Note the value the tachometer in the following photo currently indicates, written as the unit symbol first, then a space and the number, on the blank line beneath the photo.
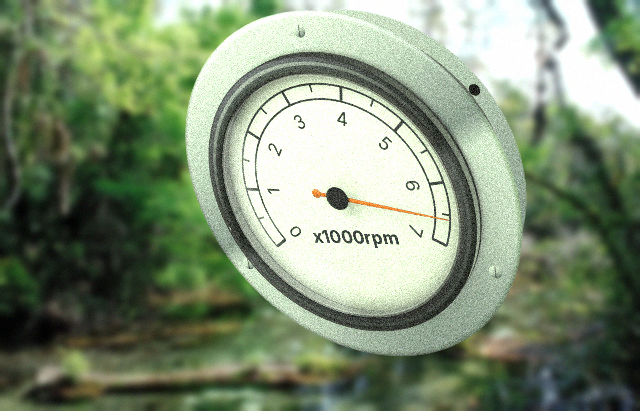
rpm 6500
